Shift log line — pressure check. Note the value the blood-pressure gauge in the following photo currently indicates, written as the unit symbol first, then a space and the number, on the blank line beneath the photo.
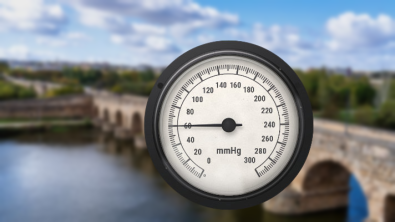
mmHg 60
